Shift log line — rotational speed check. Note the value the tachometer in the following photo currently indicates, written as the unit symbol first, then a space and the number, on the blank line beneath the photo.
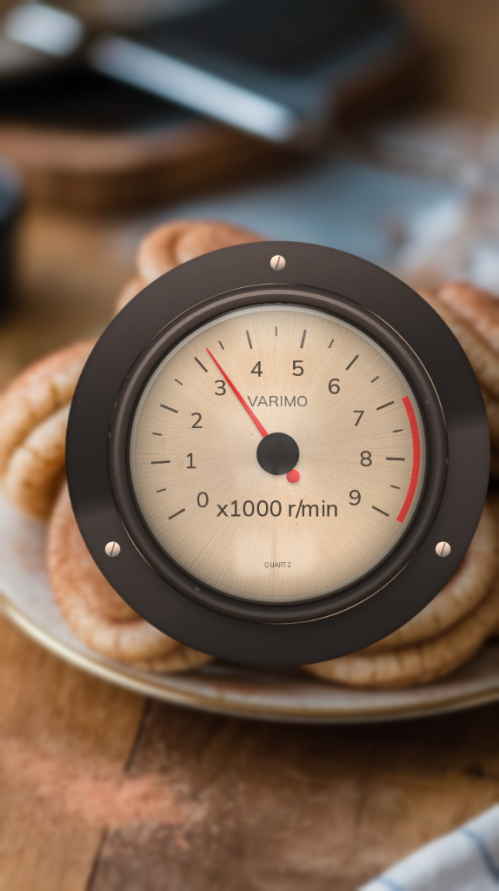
rpm 3250
